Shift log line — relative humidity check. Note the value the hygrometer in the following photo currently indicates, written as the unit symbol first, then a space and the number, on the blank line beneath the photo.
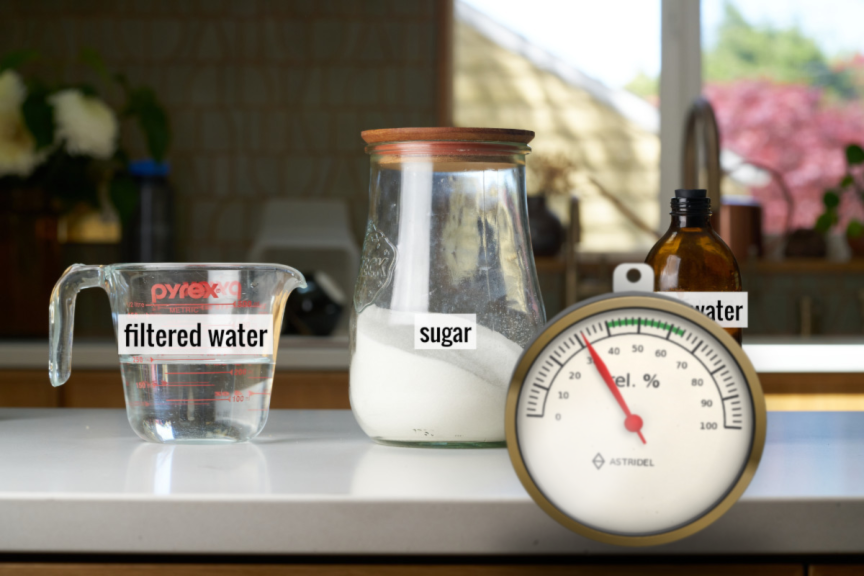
% 32
